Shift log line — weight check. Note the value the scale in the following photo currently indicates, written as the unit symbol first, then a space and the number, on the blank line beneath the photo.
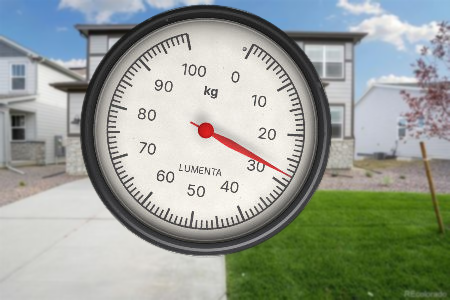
kg 28
